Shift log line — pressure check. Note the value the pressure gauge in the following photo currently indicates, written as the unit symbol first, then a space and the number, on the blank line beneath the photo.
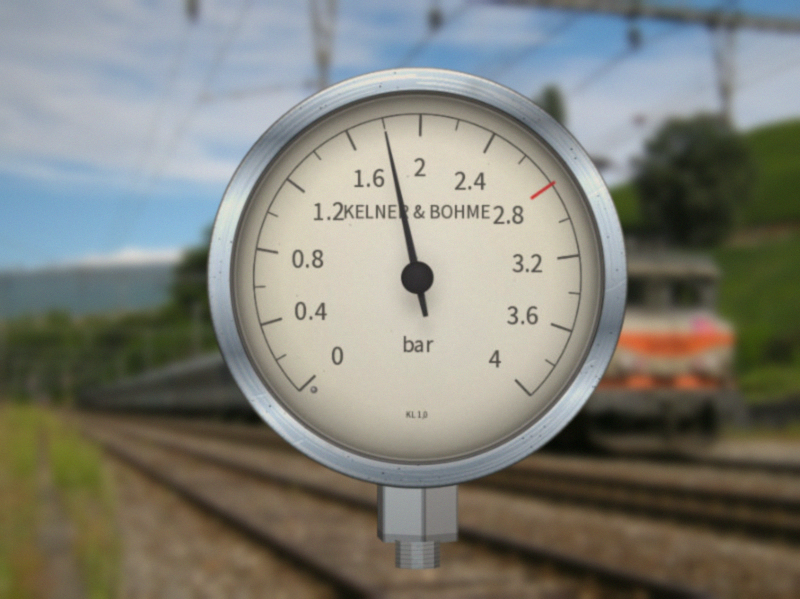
bar 1.8
